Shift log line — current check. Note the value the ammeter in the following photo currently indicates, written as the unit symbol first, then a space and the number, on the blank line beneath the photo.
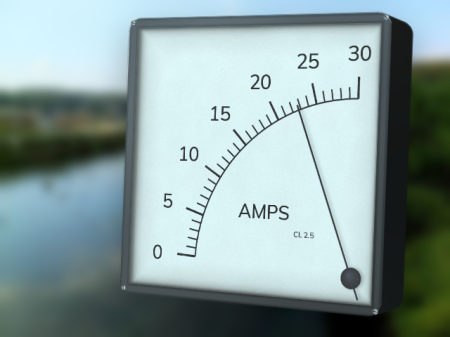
A 23
